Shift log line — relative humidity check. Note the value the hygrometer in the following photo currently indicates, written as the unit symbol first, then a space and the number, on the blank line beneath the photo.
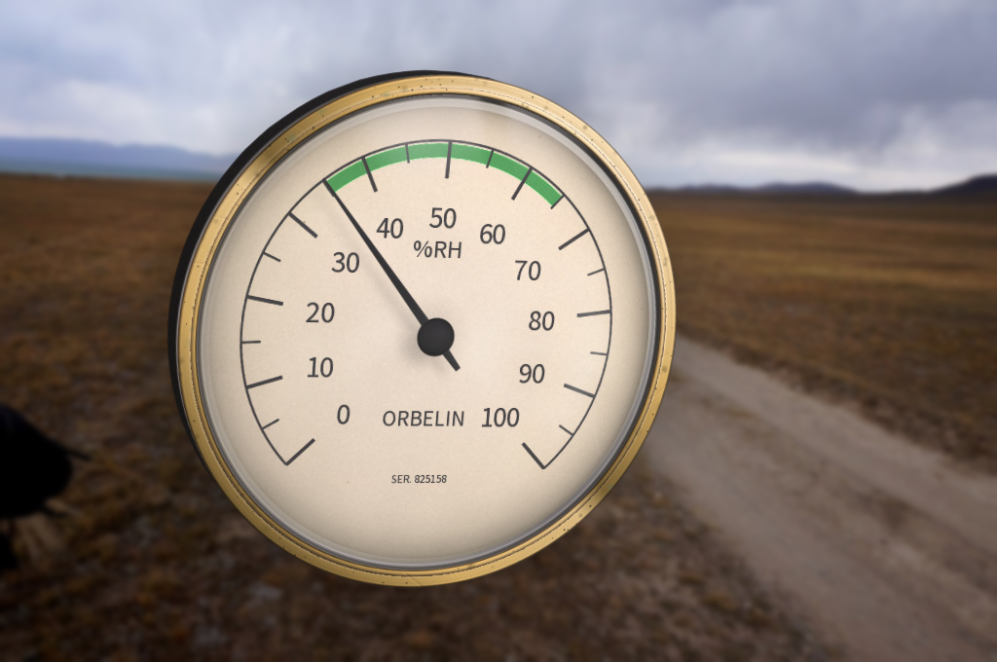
% 35
